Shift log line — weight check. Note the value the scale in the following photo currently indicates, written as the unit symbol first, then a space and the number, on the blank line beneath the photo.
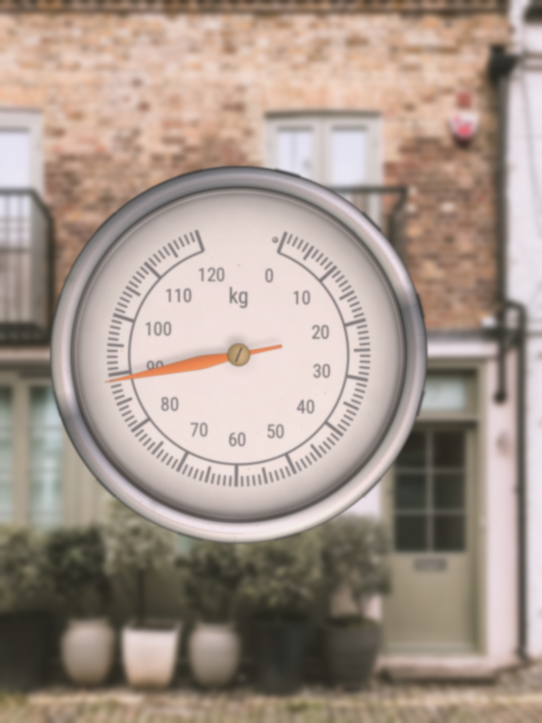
kg 89
